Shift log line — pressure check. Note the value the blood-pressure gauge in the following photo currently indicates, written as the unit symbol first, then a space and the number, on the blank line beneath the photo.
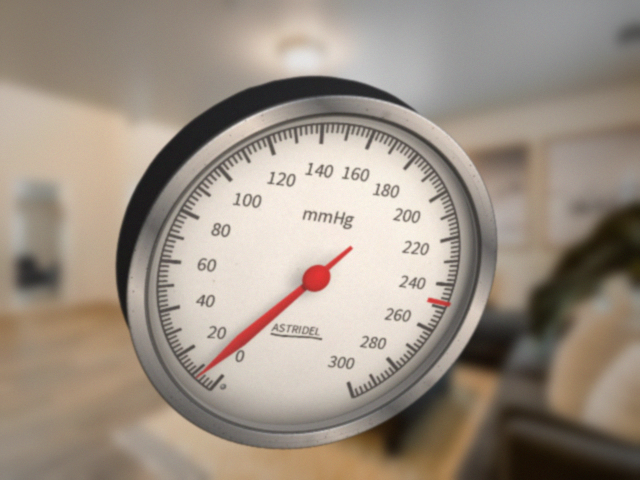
mmHg 10
